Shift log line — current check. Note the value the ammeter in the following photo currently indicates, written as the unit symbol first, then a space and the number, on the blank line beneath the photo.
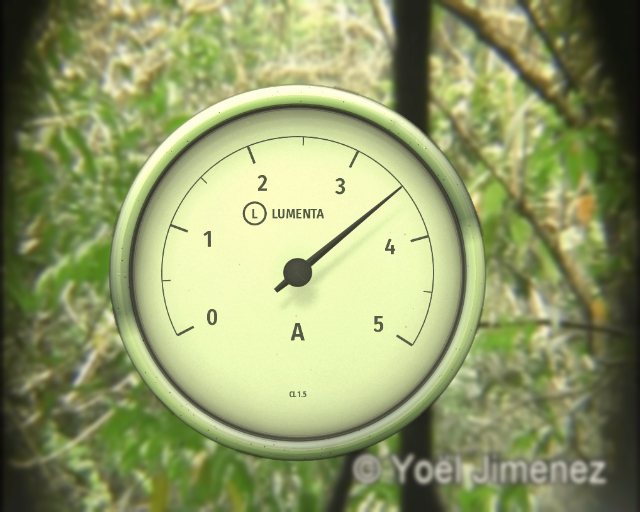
A 3.5
